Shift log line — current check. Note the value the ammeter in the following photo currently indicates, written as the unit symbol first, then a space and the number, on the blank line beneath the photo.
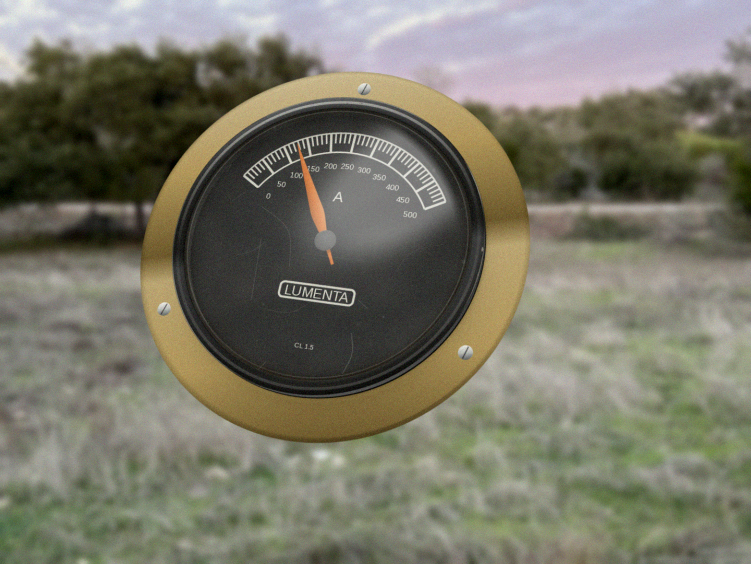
A 130
